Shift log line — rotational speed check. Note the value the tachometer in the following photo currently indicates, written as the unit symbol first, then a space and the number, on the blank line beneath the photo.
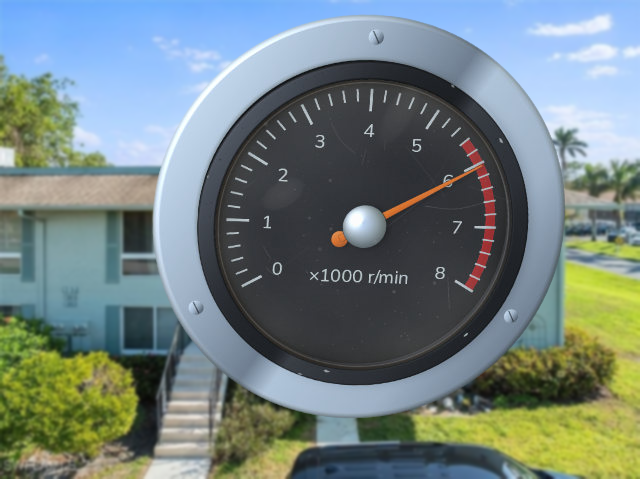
rpm 6000
